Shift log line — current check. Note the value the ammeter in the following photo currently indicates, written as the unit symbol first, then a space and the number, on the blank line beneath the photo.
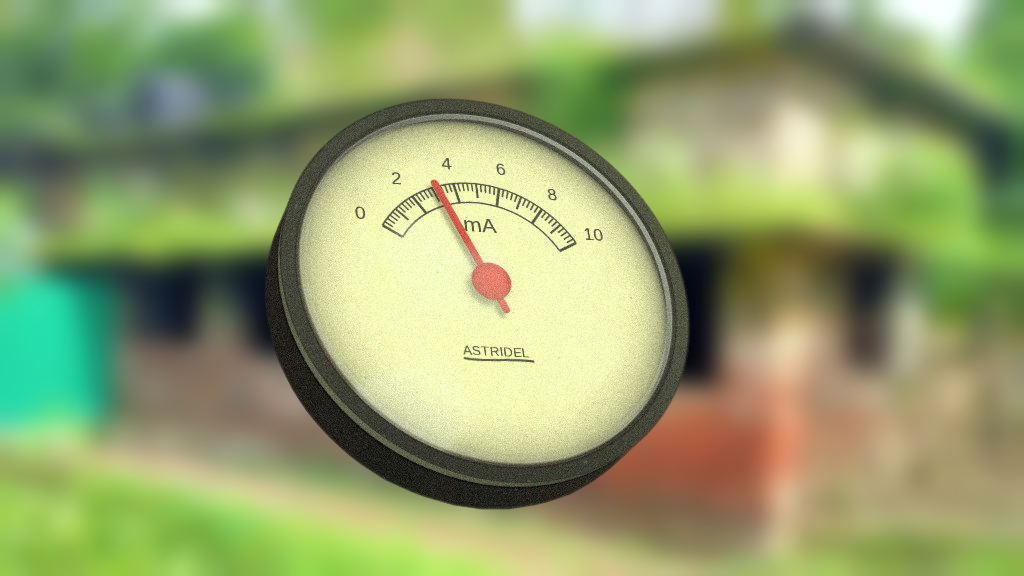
mA 3
